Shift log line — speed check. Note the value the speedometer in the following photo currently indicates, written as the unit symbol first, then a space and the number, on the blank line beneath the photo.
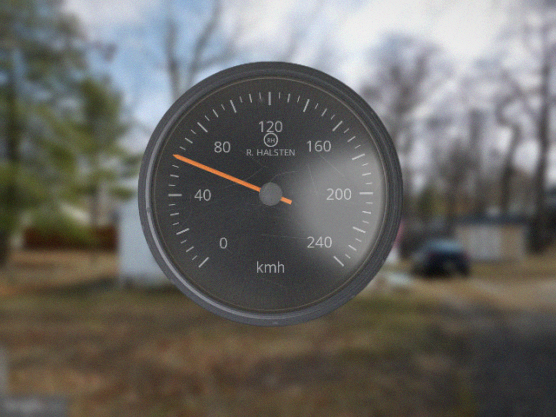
km/h 60
